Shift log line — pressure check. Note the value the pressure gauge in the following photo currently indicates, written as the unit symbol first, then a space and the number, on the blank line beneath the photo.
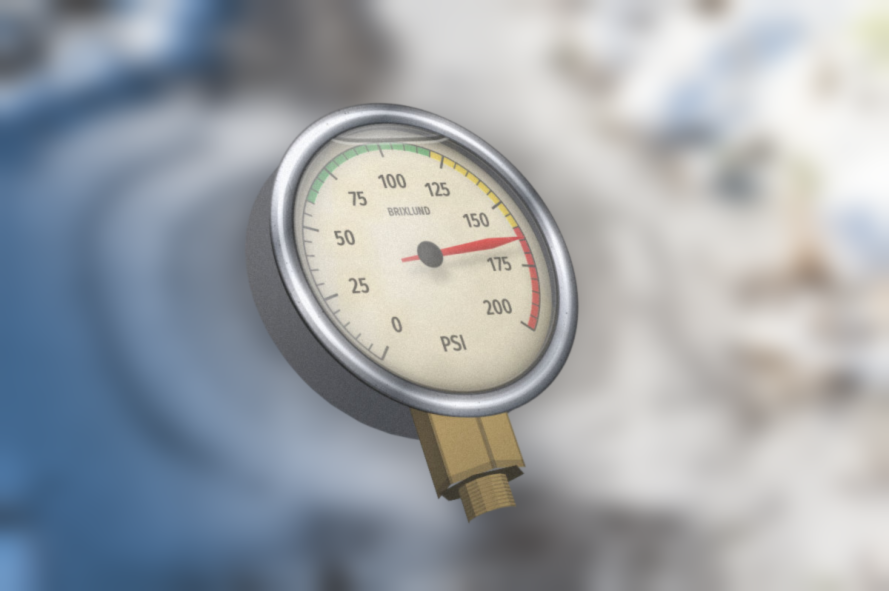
psi 165
